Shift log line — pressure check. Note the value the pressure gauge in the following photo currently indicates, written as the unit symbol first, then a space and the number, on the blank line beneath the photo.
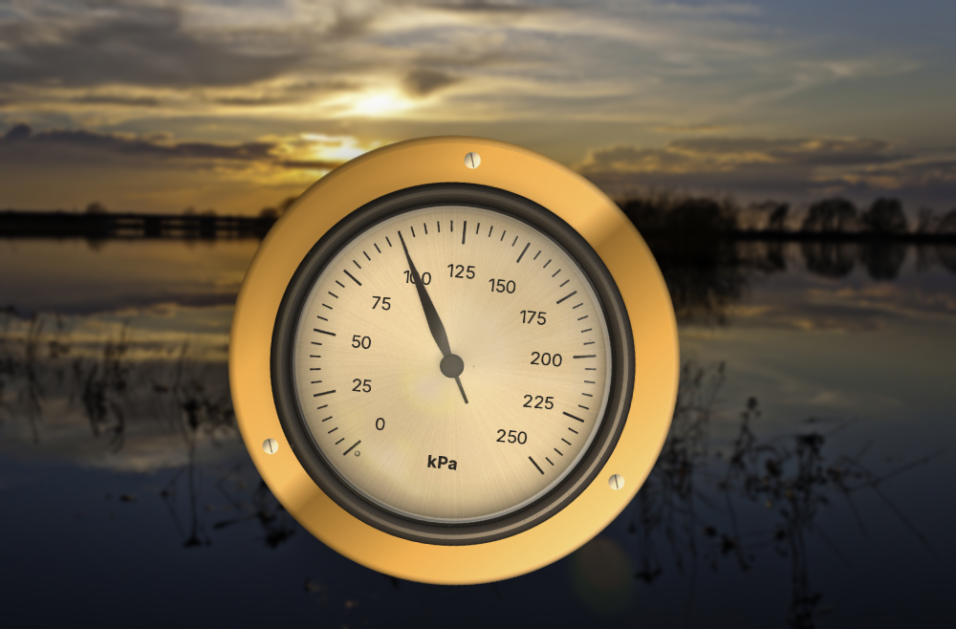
kPa 100
